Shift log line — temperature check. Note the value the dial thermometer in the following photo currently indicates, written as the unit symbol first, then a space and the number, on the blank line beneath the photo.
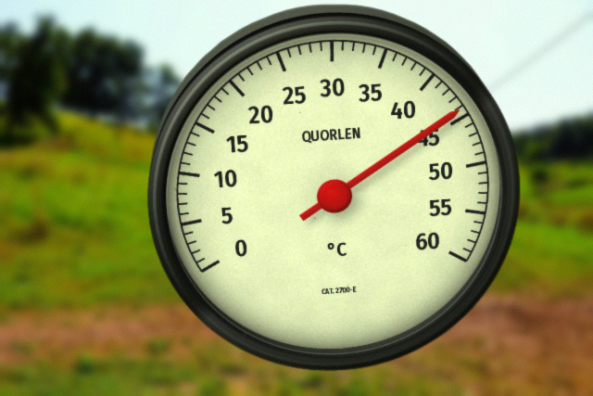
°C 44
